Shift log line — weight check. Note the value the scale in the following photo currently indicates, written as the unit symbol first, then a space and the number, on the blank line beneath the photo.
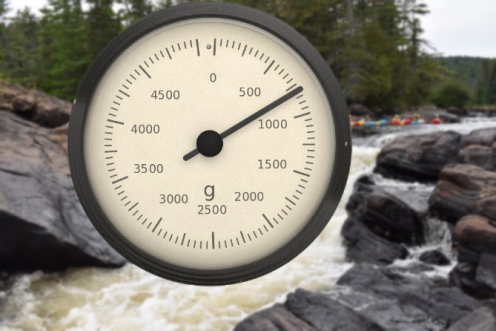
g 800
